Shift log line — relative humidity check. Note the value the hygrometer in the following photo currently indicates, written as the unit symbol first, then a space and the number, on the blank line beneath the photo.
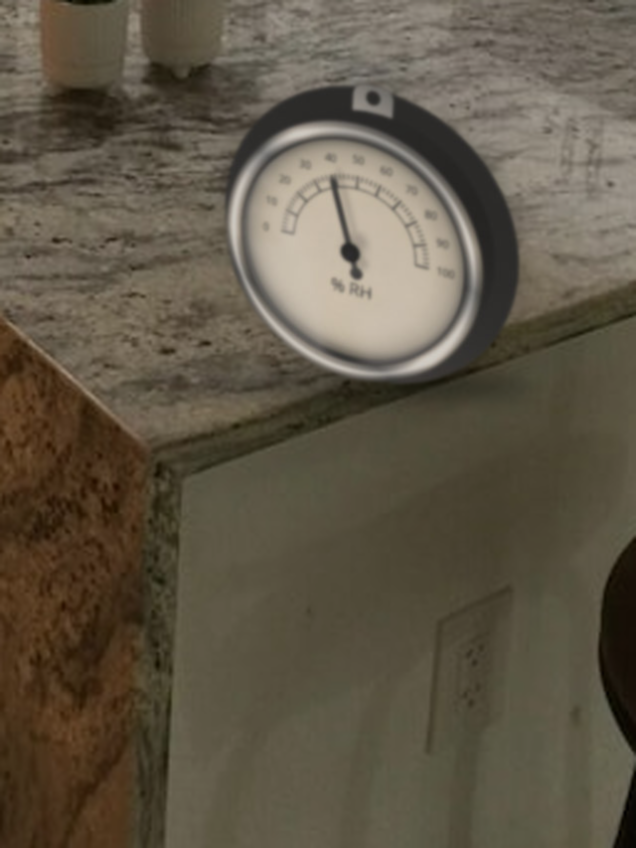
% 40
